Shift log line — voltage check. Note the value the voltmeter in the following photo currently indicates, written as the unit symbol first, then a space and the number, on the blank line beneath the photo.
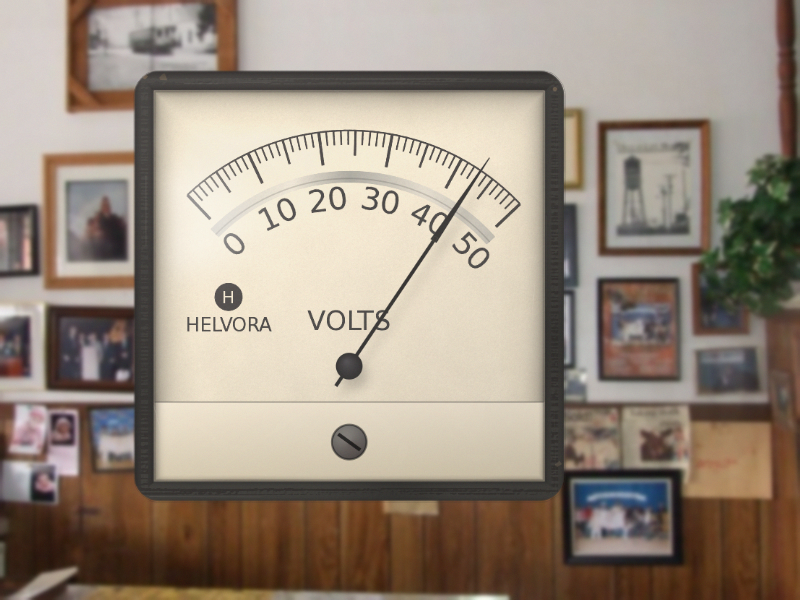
V 43
